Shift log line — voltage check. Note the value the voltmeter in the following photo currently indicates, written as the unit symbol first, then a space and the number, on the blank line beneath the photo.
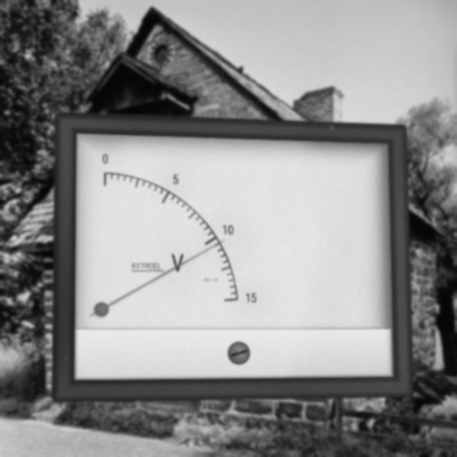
V 10.5
